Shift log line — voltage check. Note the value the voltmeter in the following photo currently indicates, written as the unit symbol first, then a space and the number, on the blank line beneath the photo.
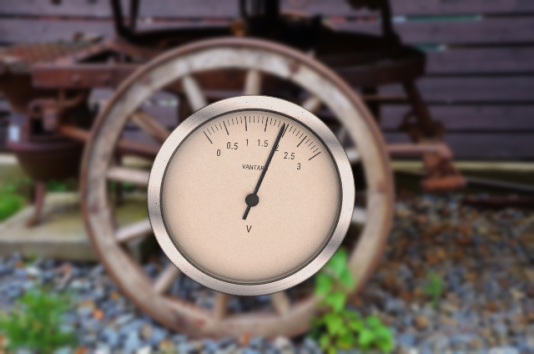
V 1.9
